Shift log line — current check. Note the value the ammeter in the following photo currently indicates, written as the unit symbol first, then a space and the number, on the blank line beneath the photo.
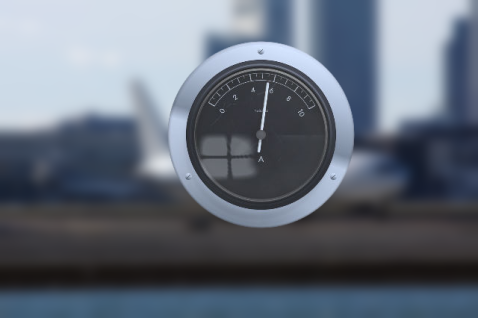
A 5.5
